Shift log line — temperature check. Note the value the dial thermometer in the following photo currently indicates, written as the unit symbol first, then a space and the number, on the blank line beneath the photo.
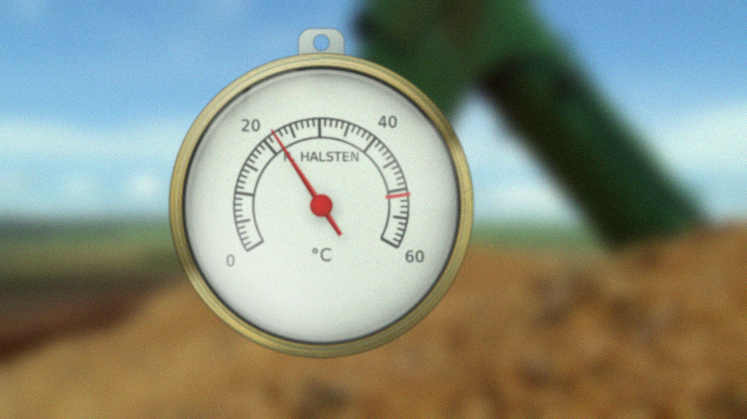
°C 22
